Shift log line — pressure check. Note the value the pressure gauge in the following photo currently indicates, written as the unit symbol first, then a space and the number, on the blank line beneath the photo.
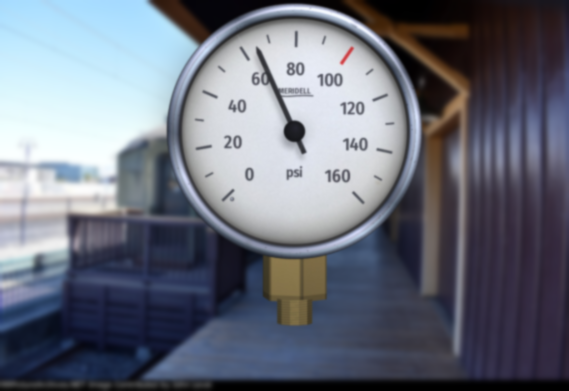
psi 65
